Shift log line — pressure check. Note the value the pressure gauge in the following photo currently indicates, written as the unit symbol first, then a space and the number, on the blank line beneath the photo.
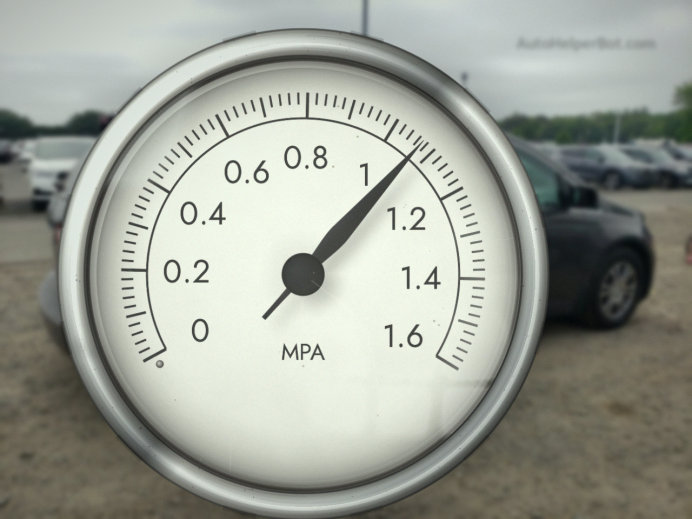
MPa 1.07
